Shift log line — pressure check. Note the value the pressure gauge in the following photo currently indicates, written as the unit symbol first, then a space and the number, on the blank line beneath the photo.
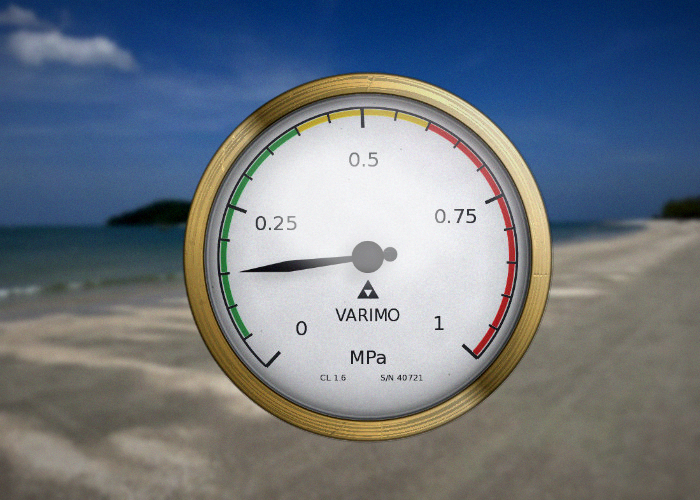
MPa 0.15
